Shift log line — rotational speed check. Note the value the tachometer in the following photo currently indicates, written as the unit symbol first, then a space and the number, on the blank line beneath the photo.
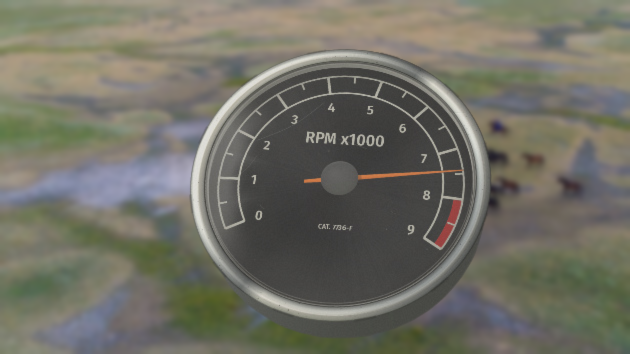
rpm 7500
